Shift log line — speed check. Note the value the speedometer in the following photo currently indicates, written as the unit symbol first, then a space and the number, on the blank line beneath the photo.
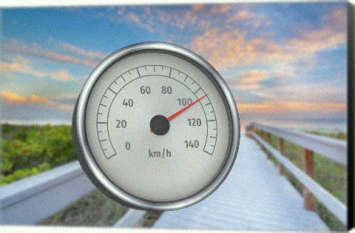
km/h 105
